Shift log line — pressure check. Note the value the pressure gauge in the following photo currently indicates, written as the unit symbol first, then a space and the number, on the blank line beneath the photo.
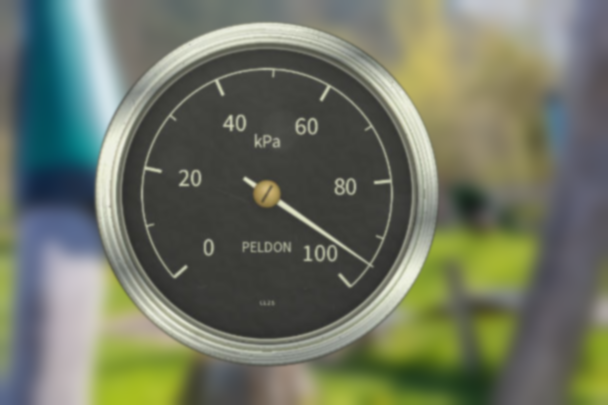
kPa 95
